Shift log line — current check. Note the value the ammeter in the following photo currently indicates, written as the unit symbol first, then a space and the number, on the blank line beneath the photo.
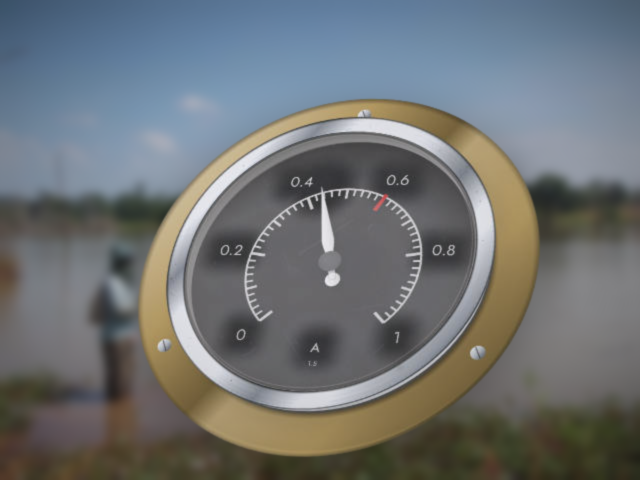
A 0.44
